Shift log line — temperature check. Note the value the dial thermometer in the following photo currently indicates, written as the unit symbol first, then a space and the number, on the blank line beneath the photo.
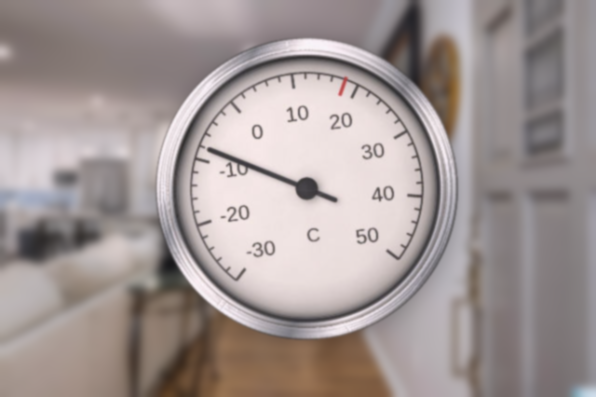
°C -8
